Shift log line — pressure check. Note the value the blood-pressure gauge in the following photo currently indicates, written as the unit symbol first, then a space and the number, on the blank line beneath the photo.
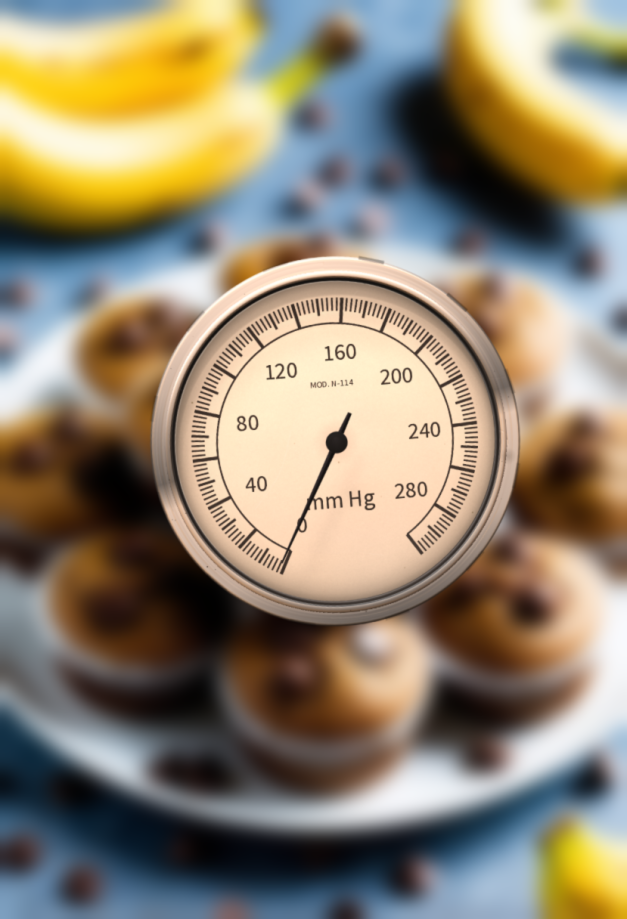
mmHg 2
